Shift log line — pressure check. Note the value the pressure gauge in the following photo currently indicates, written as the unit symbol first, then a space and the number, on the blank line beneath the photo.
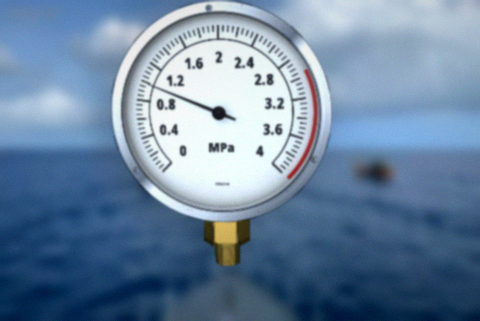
MPa 1
